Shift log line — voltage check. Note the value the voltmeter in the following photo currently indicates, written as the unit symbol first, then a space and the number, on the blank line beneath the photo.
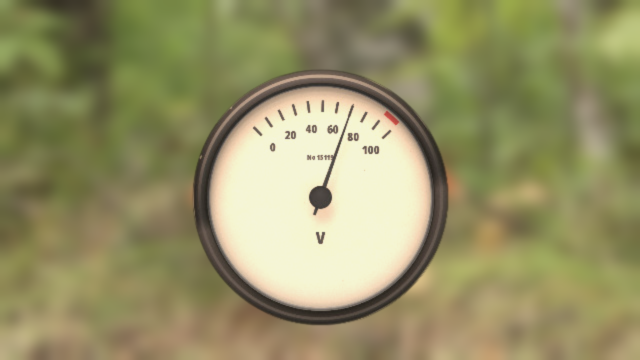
V 70
